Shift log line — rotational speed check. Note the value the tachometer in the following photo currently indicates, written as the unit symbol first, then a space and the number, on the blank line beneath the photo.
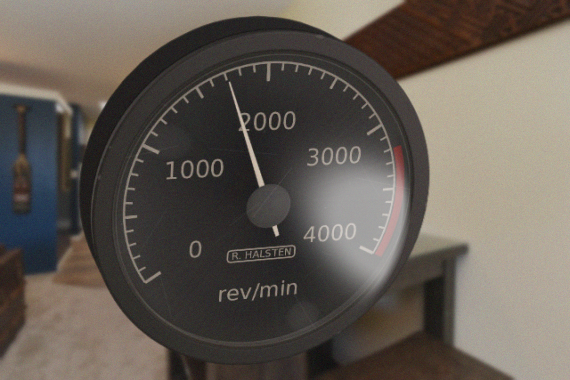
rpm 1700
